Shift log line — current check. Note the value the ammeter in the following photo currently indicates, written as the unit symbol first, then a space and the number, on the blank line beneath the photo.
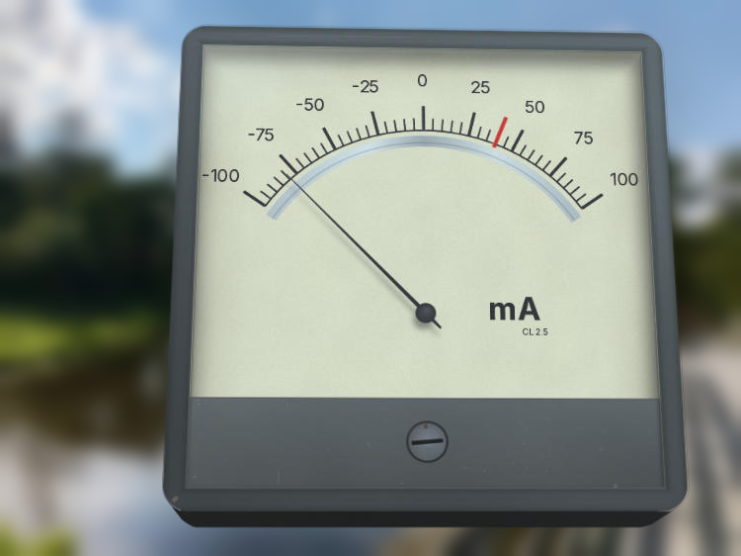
mA -80
